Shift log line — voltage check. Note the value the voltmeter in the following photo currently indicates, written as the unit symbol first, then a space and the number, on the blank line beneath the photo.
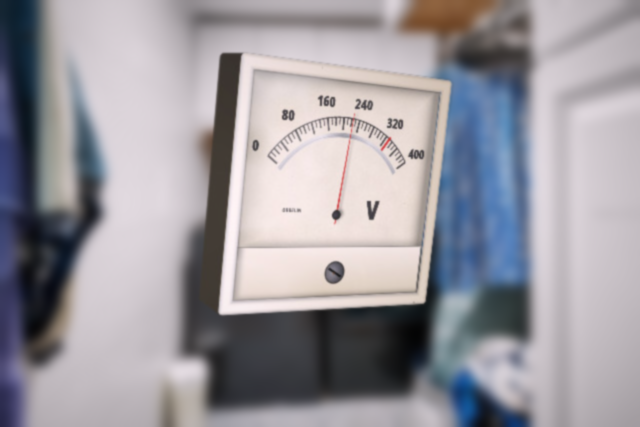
V 220
